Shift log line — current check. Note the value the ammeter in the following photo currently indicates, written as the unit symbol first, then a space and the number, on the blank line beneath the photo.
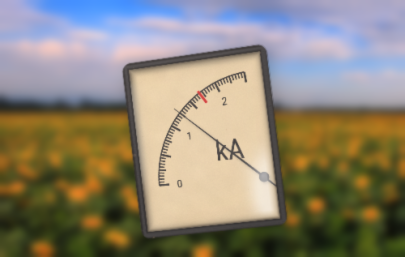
kA 1.25
